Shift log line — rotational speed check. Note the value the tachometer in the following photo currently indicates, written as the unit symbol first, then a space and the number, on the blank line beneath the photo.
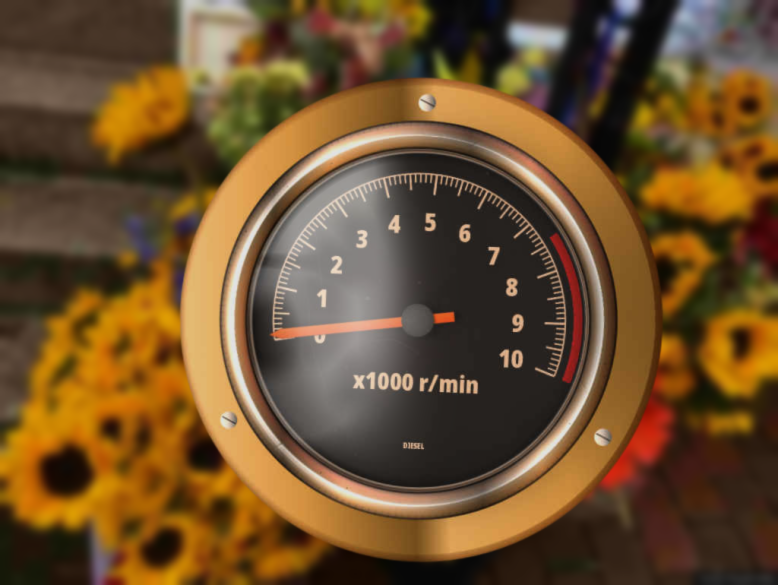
rpm 100
